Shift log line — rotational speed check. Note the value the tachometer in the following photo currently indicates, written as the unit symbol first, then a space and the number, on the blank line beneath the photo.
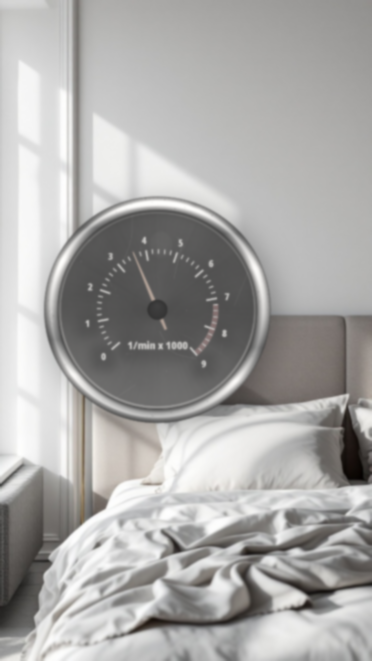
rpm 3600
